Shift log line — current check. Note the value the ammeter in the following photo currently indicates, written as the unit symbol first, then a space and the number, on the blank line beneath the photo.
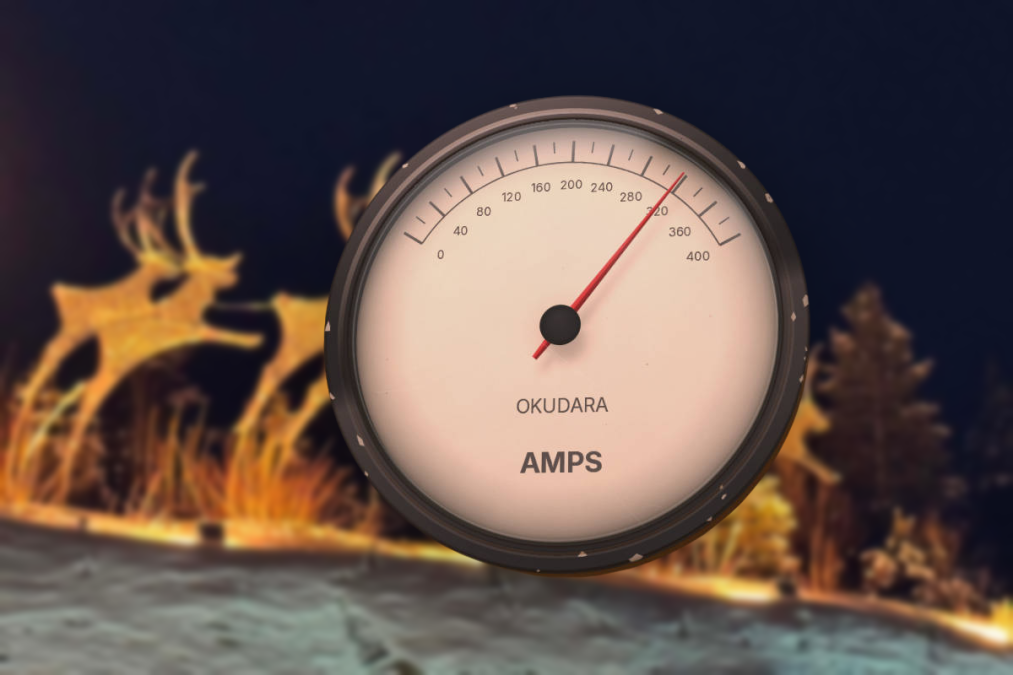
A 320
